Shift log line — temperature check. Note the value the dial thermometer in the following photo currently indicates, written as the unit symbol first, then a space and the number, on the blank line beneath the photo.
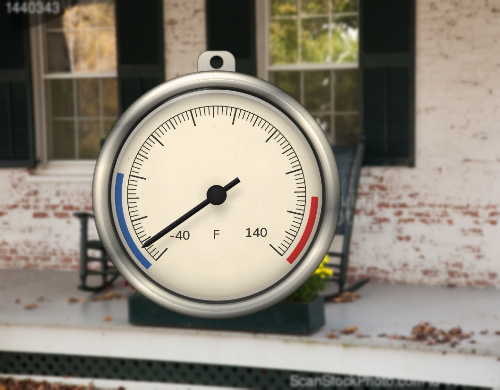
°F -32
